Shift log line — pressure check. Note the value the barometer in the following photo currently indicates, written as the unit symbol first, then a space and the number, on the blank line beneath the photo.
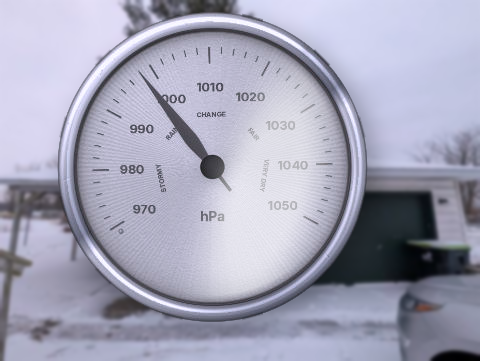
hPa 998
